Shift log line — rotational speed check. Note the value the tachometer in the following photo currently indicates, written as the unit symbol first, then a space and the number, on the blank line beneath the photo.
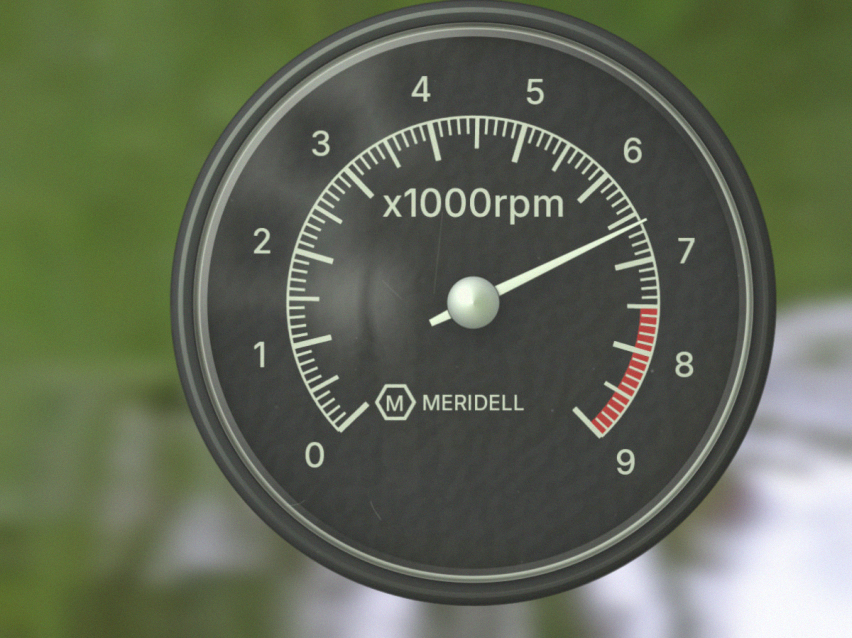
rpm 6600
